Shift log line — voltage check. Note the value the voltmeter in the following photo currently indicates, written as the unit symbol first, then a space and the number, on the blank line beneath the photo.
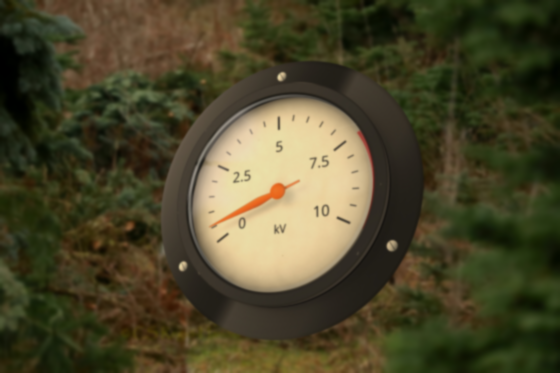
kV 0.5
